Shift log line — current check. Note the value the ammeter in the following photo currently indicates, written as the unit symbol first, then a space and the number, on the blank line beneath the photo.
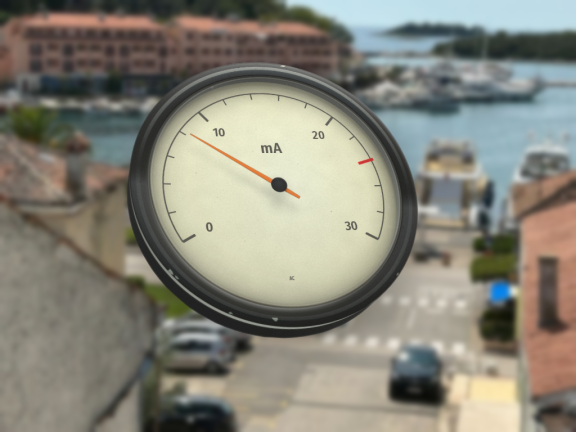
mA 8
